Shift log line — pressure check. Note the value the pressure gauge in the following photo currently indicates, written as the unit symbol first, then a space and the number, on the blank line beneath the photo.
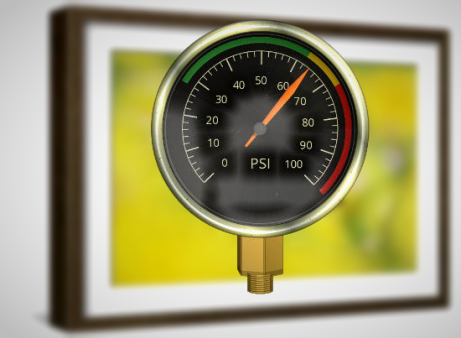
psi 64
